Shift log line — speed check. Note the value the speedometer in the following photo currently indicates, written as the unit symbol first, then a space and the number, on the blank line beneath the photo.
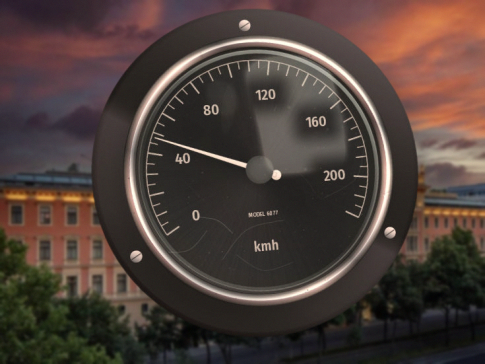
km/h 47.5
